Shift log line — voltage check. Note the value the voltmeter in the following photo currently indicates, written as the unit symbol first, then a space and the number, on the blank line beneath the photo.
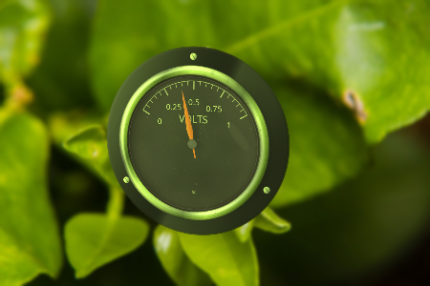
V 0.4
